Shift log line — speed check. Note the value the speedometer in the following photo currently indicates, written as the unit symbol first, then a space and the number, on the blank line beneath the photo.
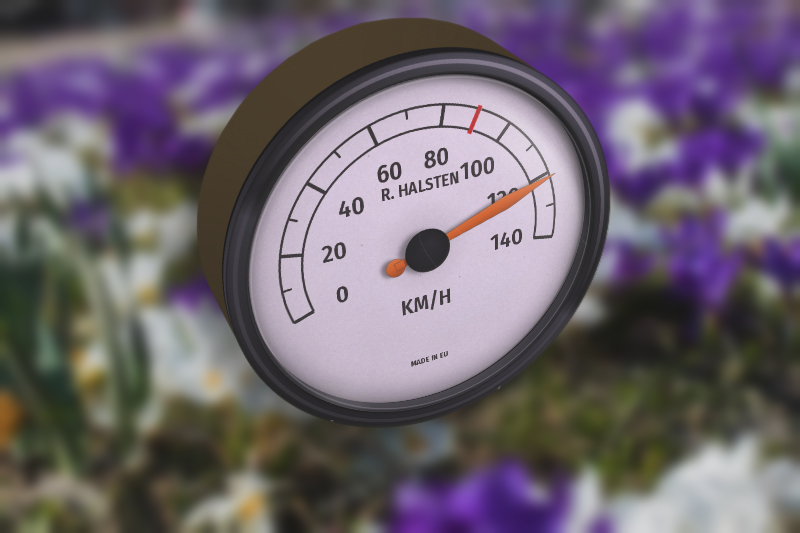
km/h 120
